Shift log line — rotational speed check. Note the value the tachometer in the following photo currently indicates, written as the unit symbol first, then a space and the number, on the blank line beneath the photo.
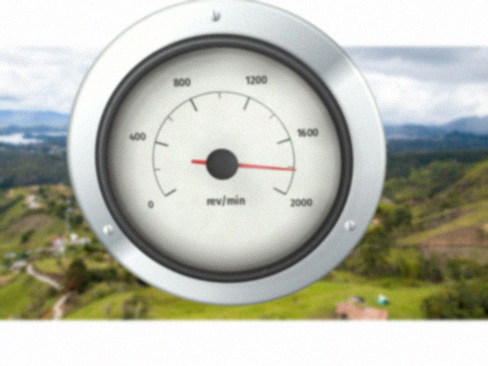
rpm 1800
